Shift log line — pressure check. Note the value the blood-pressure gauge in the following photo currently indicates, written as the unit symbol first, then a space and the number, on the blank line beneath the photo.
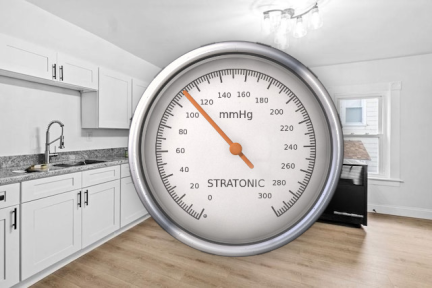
mmHg 110
